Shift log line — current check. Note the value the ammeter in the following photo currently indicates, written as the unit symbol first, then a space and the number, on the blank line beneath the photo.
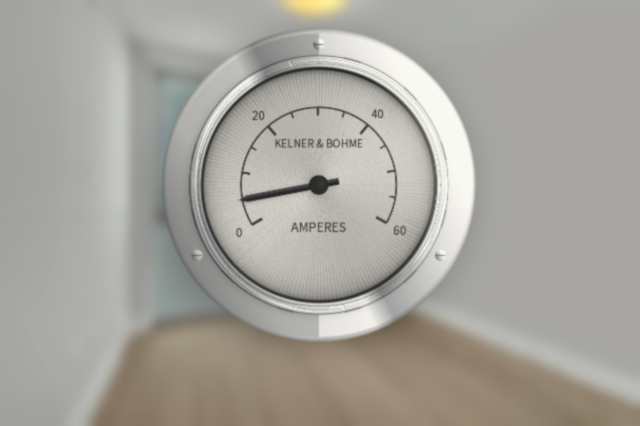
A 5
